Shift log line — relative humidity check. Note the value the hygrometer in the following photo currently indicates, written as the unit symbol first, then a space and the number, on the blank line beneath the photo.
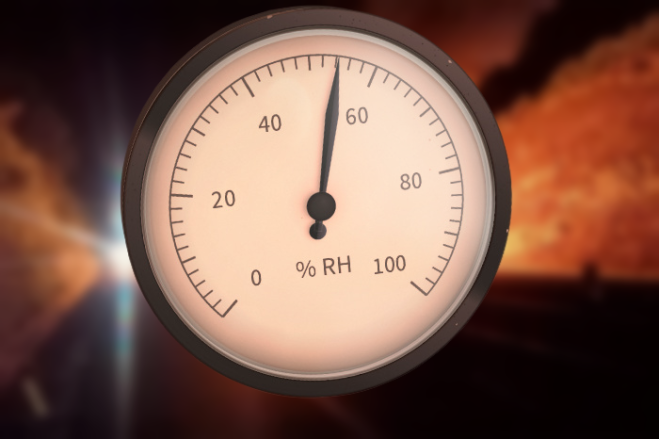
% 54
